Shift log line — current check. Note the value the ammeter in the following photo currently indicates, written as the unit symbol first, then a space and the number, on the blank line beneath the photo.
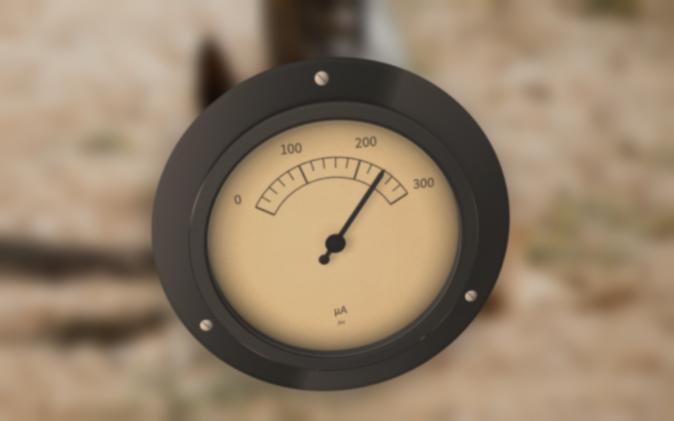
µA 240
